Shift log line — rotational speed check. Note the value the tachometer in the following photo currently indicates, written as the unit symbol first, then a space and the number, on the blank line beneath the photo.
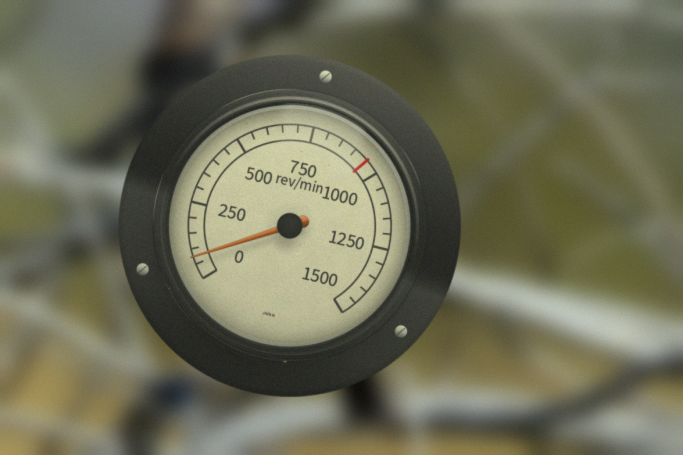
rpm 75
